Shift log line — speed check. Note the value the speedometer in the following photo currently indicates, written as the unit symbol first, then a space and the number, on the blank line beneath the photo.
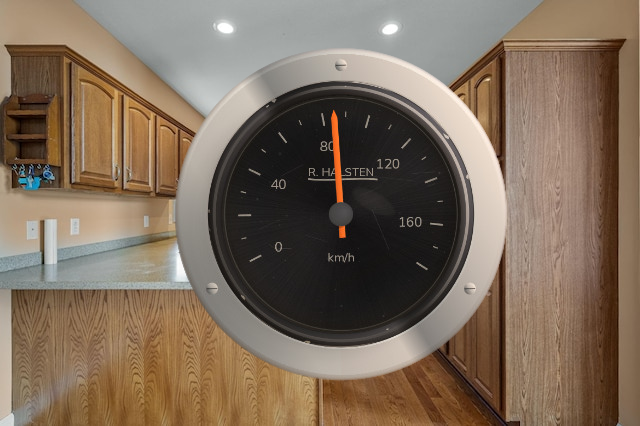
km/h 85
